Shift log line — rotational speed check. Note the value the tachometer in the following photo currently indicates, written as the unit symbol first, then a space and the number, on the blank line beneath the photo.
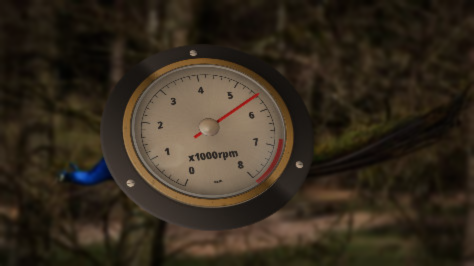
rpm 5600
